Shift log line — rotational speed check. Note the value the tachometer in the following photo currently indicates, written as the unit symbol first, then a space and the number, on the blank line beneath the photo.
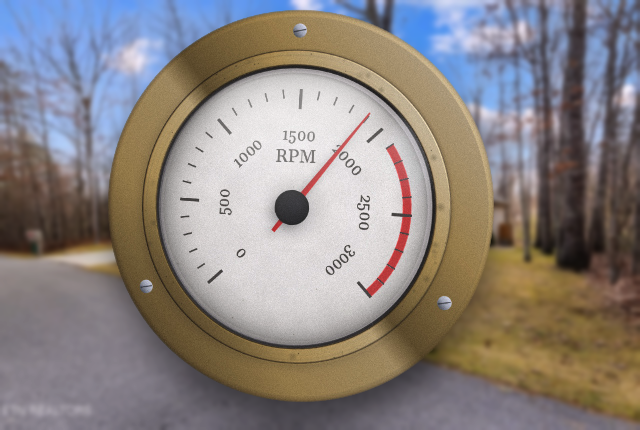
rpm 1900
